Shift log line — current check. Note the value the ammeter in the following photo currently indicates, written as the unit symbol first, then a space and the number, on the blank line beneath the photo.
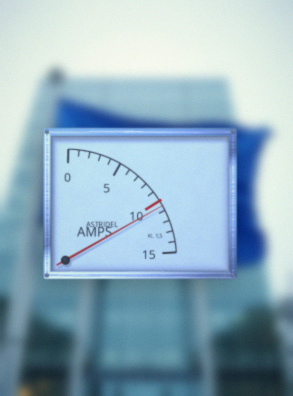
A 10.5
